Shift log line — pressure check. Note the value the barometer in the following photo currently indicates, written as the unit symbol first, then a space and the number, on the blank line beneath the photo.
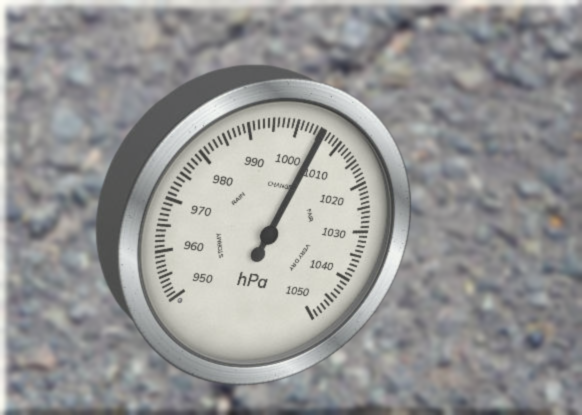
hPa 1005
